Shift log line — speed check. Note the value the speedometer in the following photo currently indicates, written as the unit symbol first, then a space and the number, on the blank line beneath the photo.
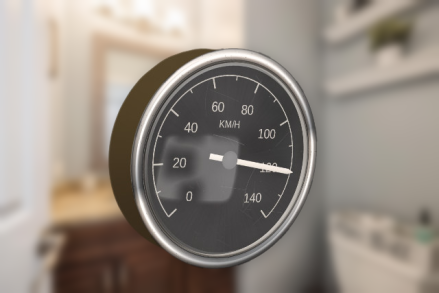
km/h 120
